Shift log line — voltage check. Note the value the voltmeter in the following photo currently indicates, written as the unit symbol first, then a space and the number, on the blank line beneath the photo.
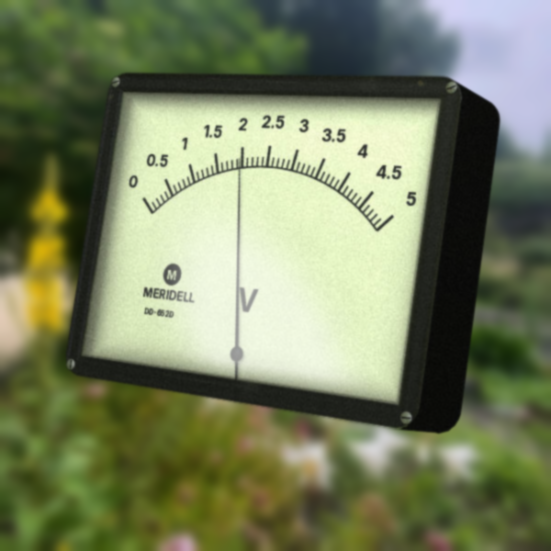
V 2
